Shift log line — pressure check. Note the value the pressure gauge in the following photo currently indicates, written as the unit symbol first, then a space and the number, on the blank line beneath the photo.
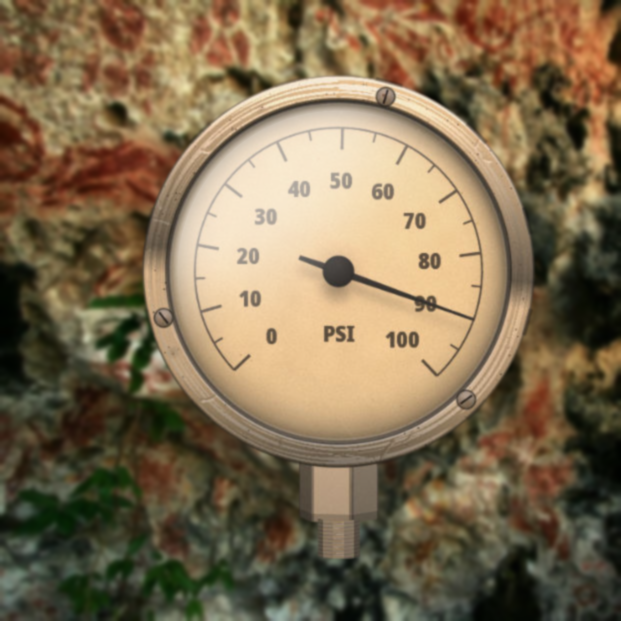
psi 90
